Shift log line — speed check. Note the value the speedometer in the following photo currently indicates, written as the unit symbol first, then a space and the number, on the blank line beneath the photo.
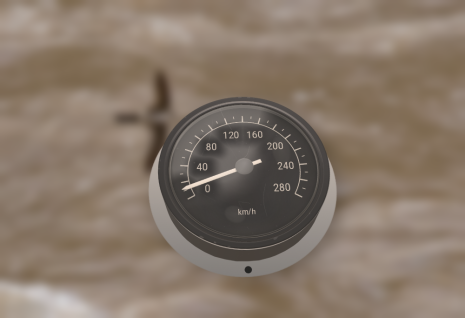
km/h 10
